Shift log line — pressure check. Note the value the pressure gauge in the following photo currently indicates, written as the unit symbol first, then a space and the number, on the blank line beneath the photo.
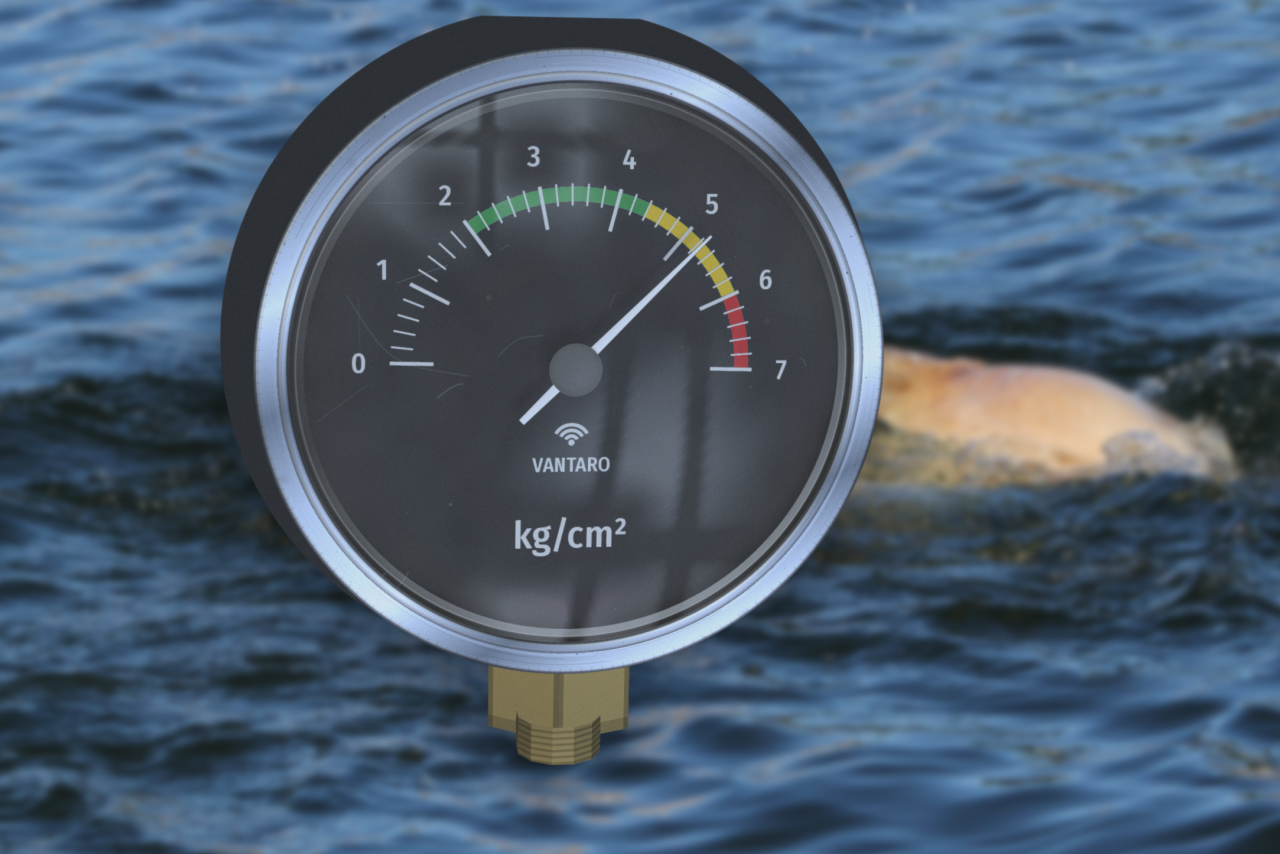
kg/cm² 5.2
